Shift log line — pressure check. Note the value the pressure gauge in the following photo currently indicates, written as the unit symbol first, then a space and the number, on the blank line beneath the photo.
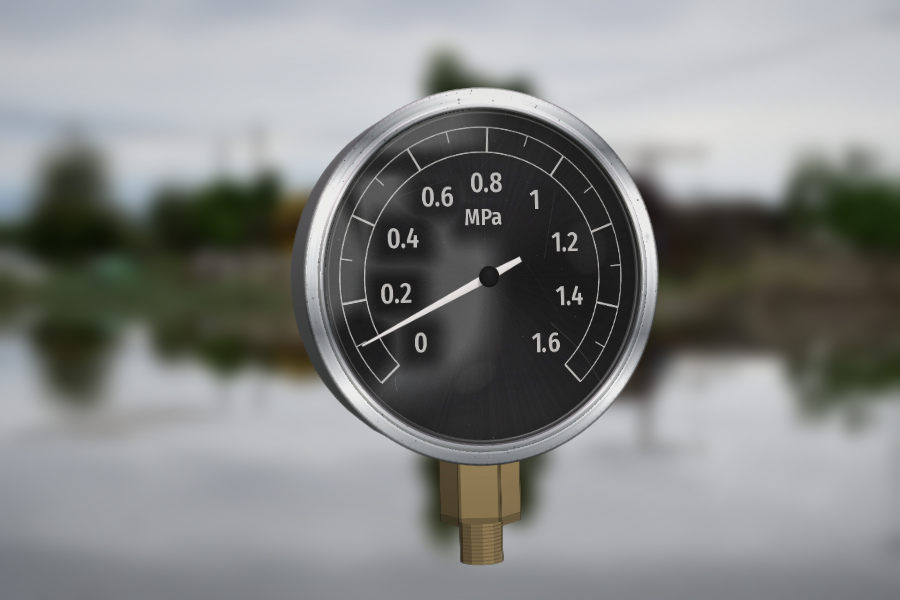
MPa 0.1
